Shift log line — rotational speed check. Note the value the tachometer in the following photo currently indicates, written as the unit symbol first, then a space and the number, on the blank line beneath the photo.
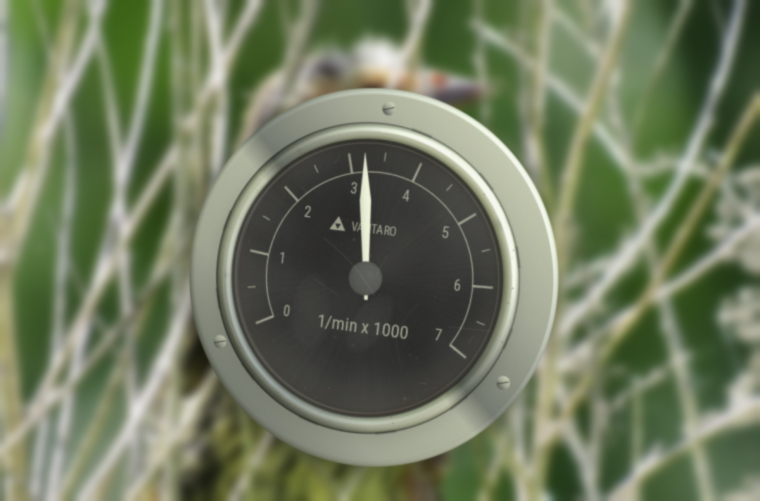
rpm 3250
